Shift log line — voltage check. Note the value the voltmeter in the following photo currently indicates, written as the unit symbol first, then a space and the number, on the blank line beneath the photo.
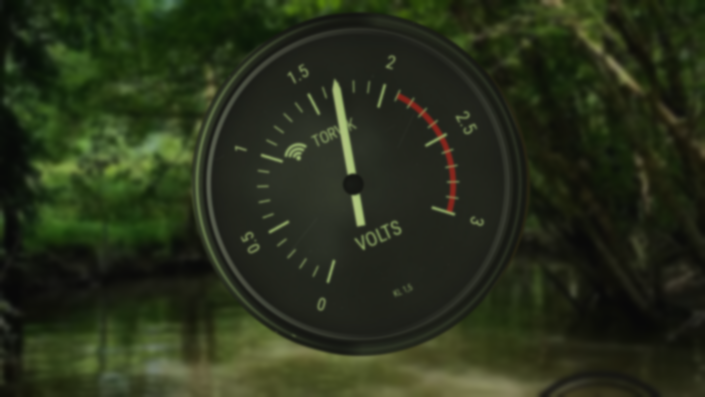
V 1.7
